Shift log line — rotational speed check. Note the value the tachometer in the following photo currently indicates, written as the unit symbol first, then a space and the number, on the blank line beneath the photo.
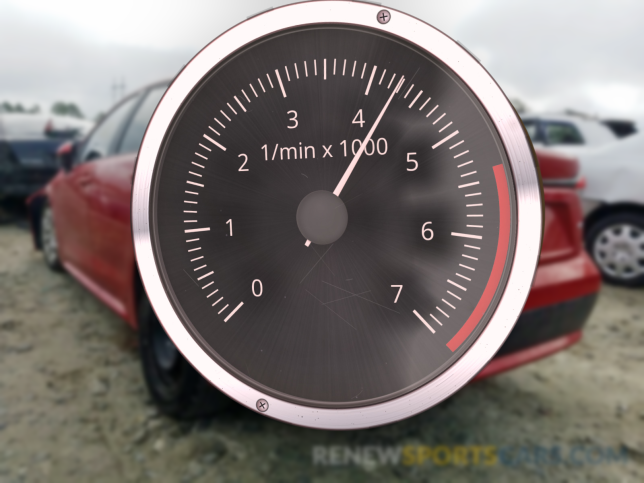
rpm 4300
